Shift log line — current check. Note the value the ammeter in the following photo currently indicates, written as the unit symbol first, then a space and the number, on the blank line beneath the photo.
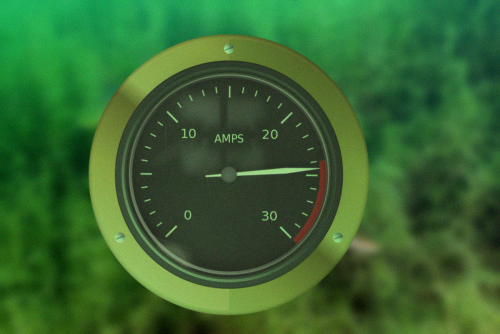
A 24.5
